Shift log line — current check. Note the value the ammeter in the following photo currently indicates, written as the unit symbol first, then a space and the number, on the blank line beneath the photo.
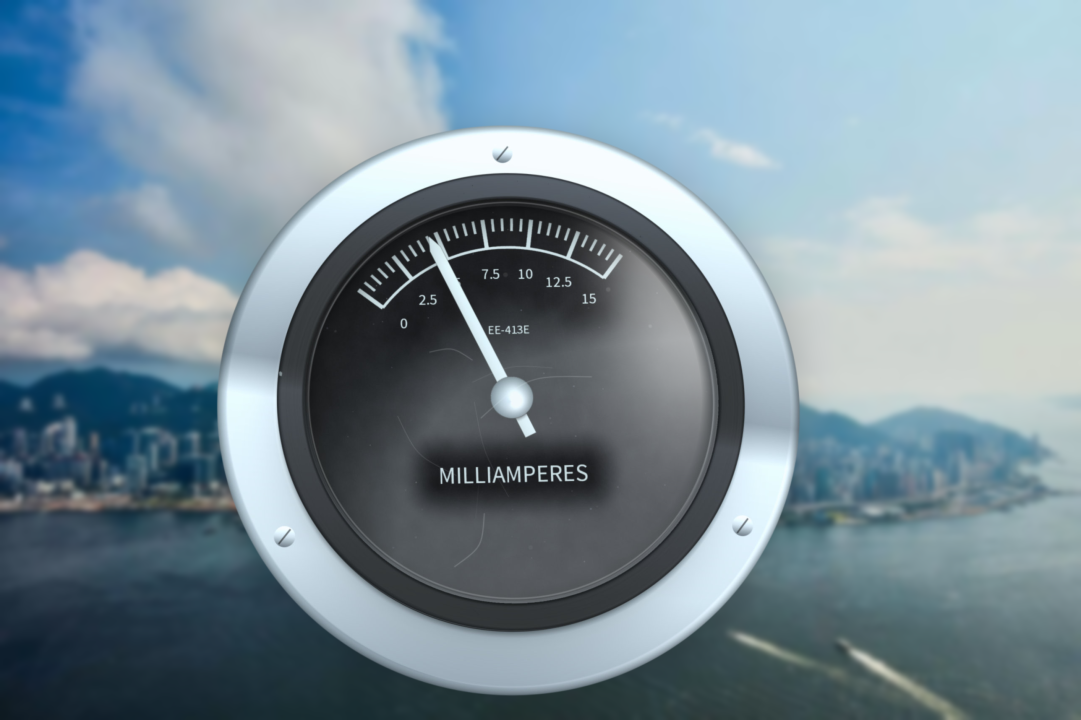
mA 4.5
